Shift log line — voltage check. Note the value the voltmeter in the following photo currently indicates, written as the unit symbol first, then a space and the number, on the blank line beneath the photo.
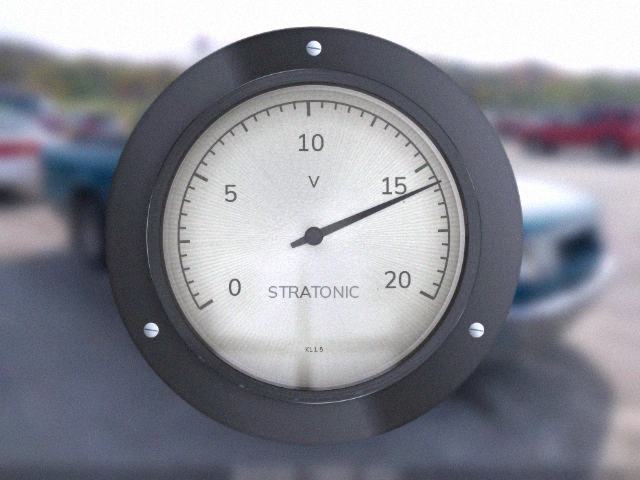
V 15.75
